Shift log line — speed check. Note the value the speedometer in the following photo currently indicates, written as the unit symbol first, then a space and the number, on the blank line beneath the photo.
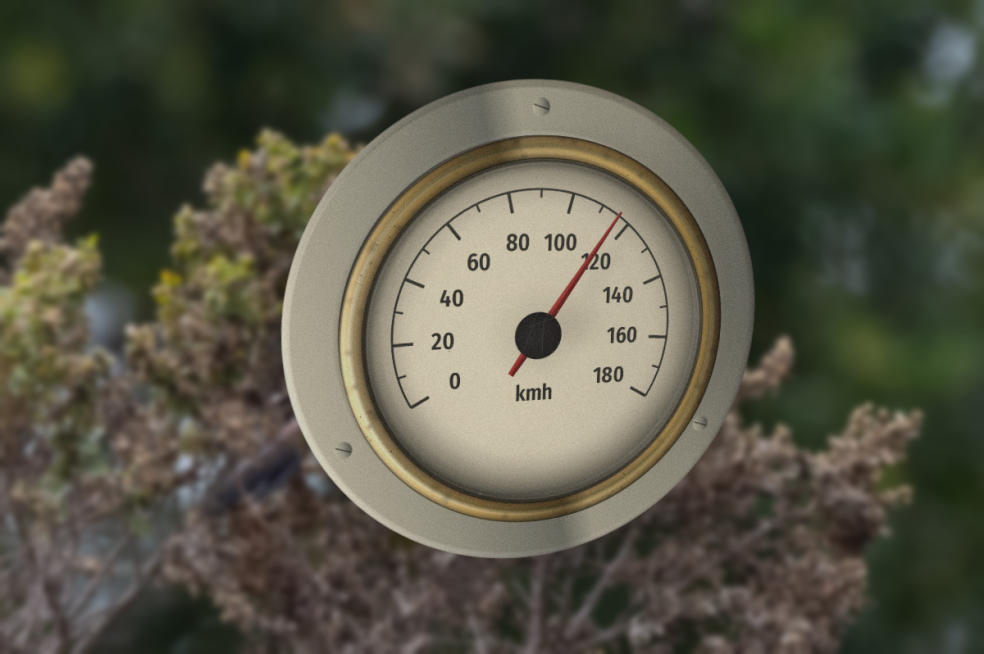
km/h 115
